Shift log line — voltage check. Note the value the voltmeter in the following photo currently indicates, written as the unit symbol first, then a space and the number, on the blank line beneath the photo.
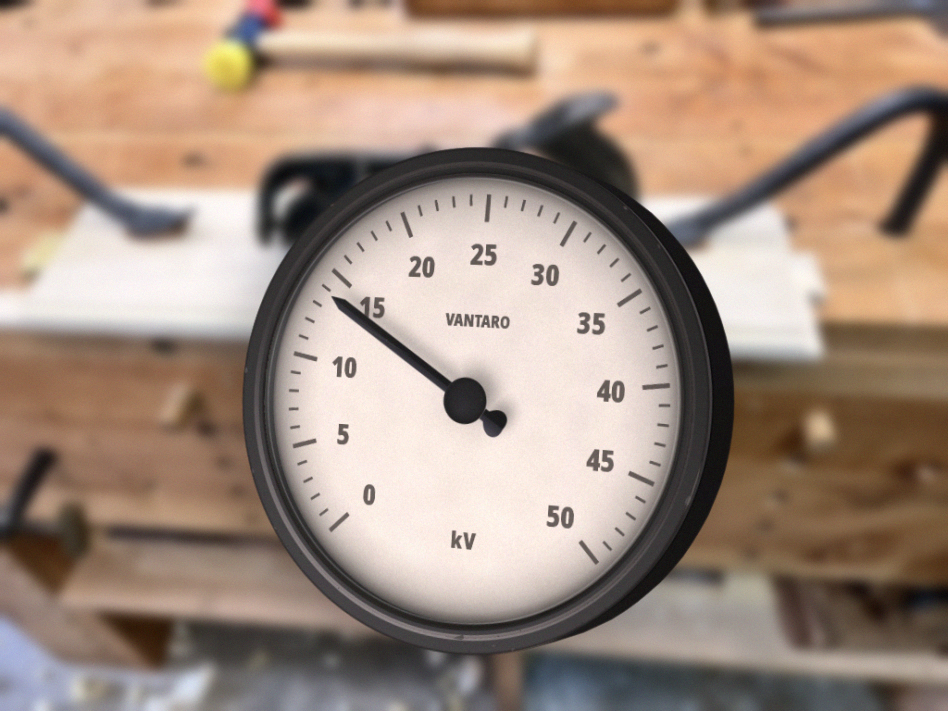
kV 14
